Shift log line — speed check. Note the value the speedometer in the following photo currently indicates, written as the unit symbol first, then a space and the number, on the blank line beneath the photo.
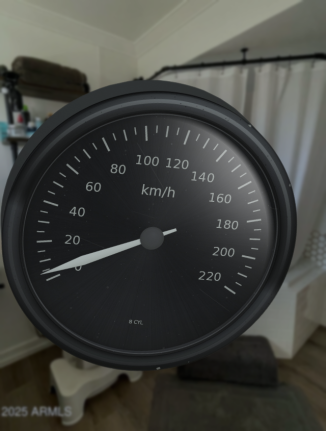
km/h 5
